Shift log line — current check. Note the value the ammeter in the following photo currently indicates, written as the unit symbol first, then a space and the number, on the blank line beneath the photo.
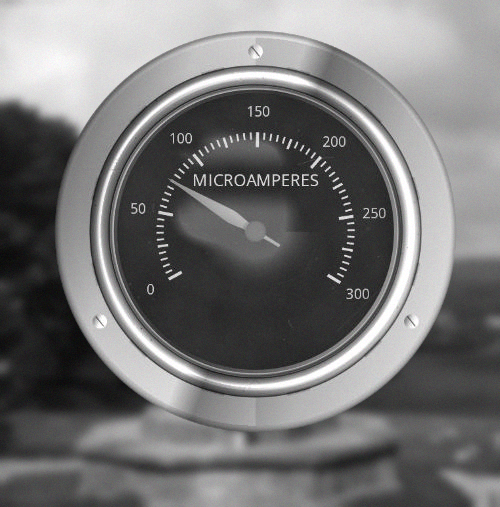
µA 75
